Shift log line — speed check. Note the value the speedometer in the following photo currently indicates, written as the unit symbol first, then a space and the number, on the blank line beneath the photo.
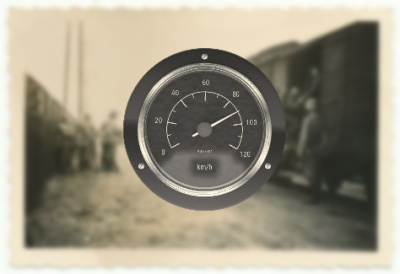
km/h 90
